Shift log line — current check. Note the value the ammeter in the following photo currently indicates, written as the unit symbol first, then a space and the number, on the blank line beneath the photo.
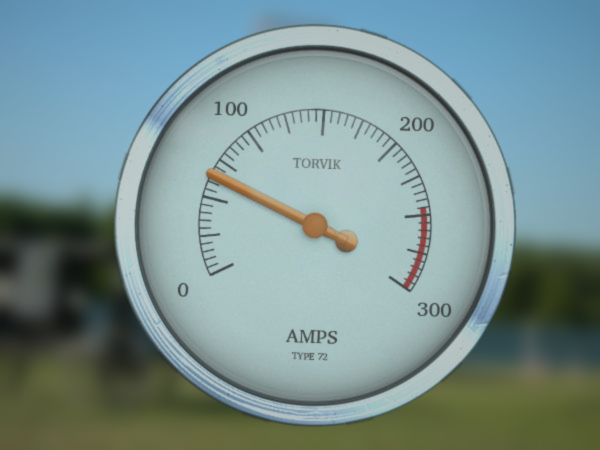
A 65
